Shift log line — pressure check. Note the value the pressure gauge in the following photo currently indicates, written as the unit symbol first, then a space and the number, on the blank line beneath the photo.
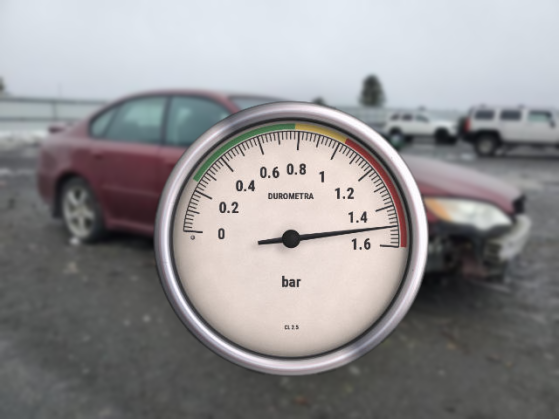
bar 1.5
